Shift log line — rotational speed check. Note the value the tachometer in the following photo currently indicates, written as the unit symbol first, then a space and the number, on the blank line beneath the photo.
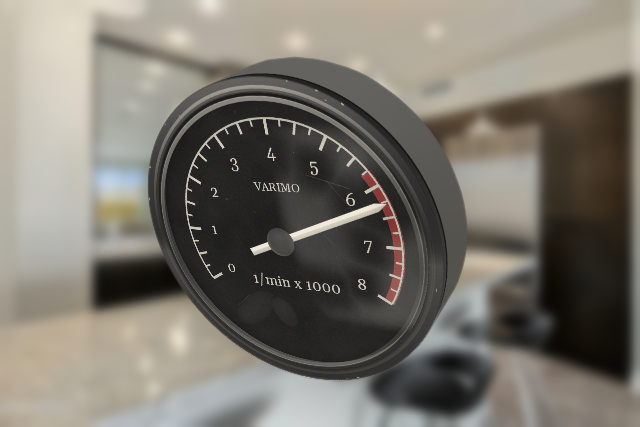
rpm 6250
